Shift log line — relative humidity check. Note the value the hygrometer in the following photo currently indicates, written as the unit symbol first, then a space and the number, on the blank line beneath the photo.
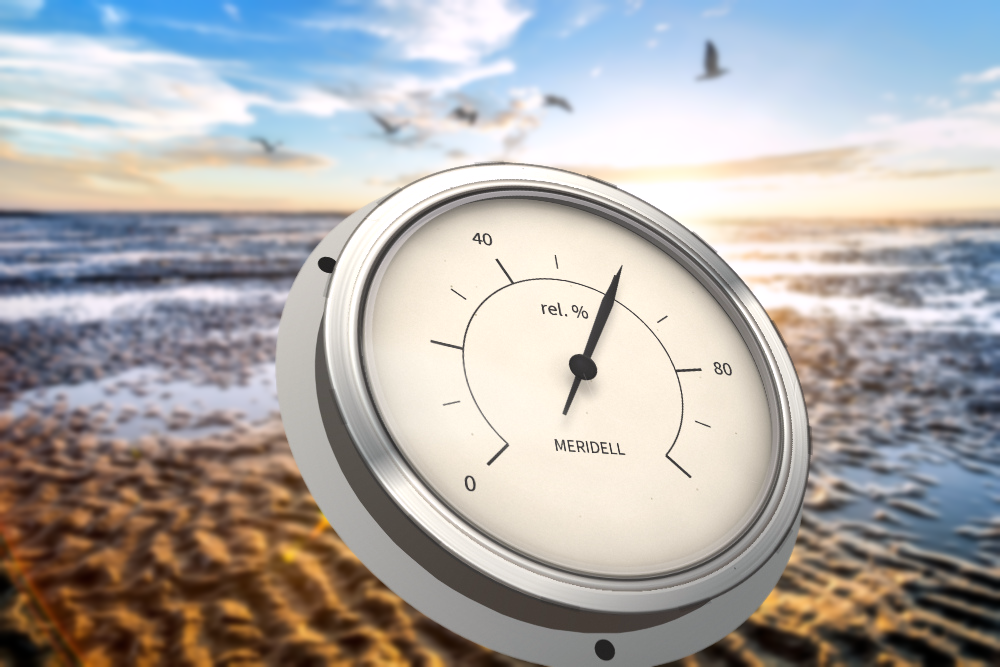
% 60
